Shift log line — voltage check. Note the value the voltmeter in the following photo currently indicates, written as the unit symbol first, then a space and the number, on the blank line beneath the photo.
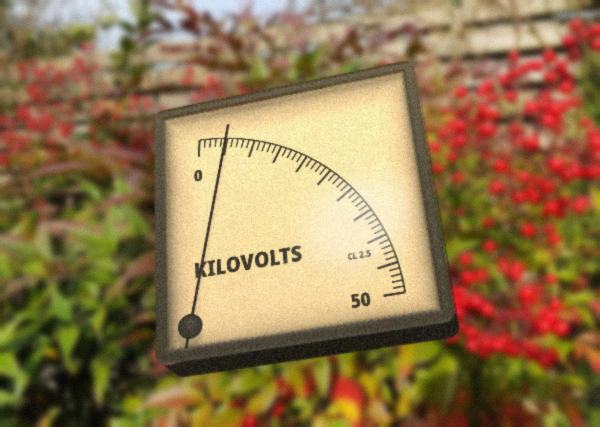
kV 5
